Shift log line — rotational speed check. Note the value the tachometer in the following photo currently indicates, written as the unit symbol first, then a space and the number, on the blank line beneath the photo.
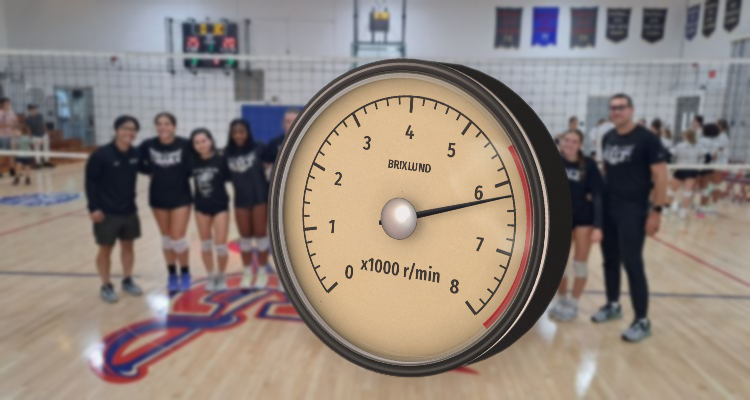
rpm 6200
